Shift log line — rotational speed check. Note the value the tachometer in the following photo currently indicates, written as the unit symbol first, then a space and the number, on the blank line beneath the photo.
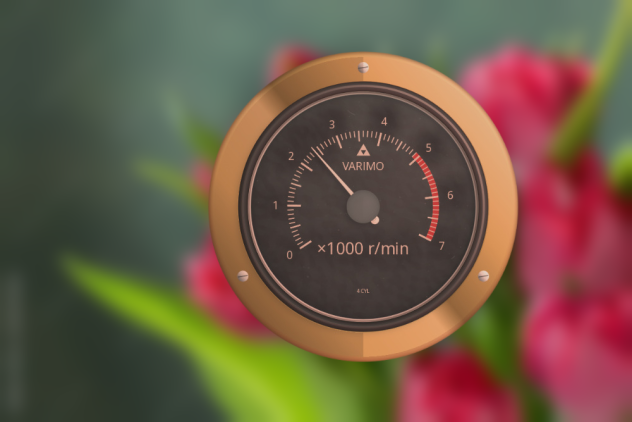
rpm 2400
